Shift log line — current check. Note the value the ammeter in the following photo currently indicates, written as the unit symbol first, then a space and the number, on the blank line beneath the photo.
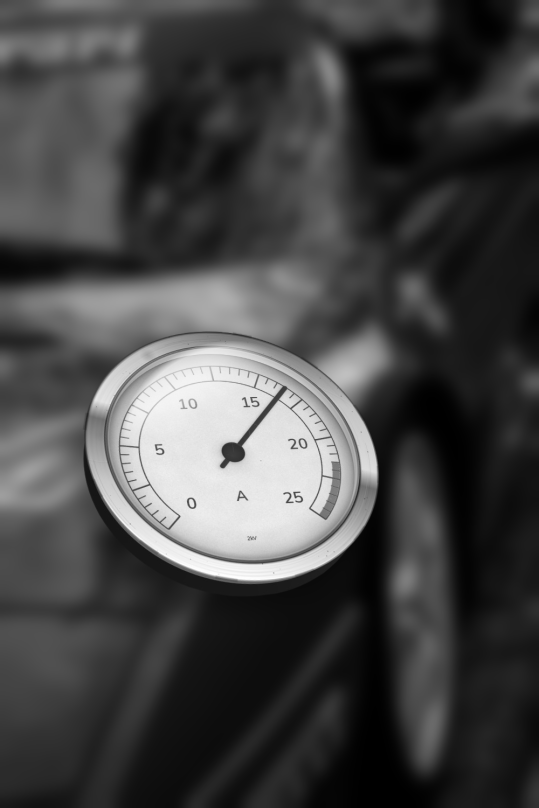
A 16.5
